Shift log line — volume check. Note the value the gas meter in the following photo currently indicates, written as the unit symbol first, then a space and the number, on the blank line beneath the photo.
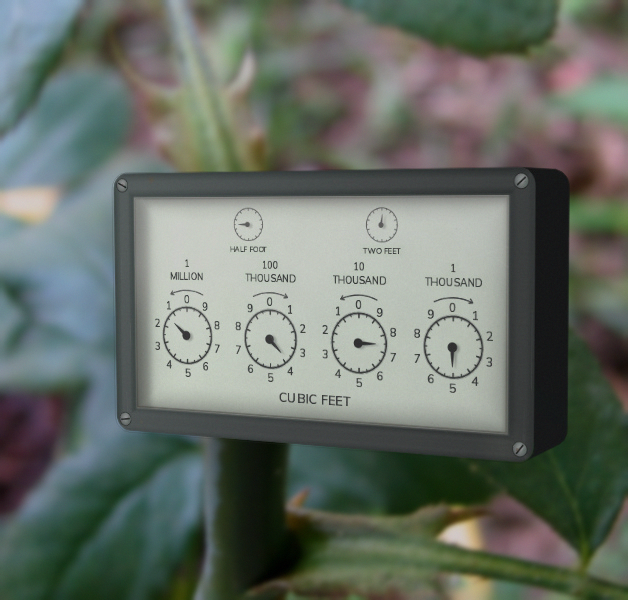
ft³ 137500
